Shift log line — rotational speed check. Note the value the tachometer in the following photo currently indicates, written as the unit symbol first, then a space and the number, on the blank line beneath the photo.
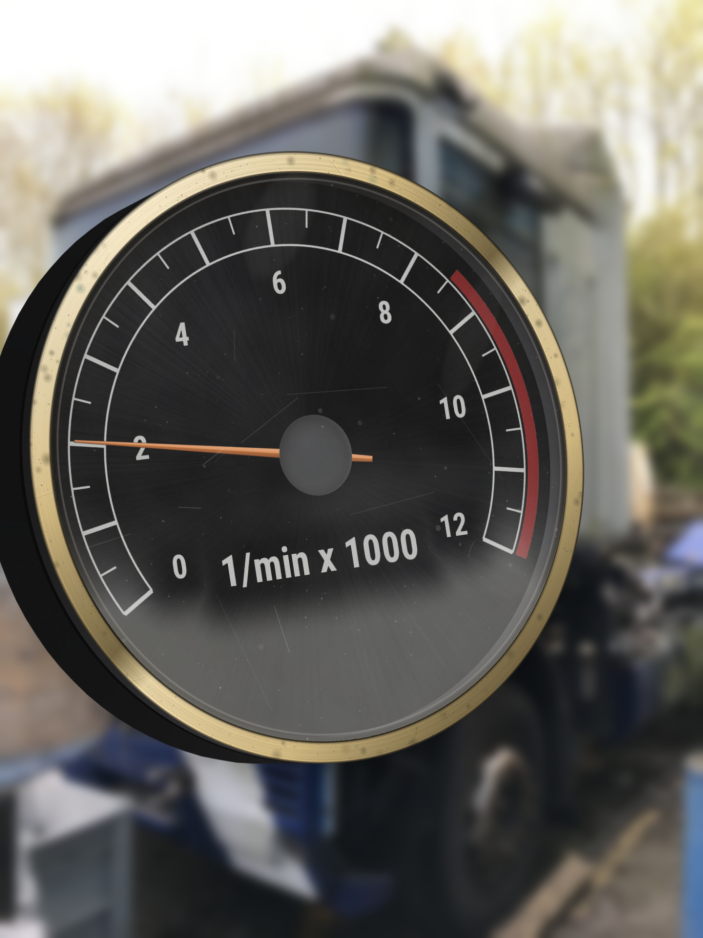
rpm 2000
